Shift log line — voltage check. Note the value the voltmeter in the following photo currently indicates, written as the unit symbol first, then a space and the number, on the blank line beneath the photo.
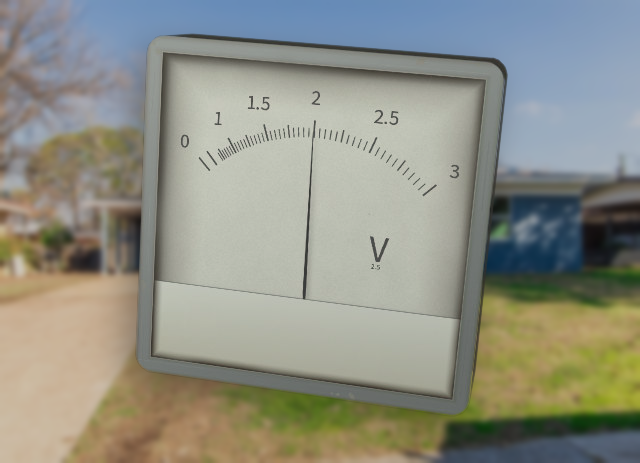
V 2
